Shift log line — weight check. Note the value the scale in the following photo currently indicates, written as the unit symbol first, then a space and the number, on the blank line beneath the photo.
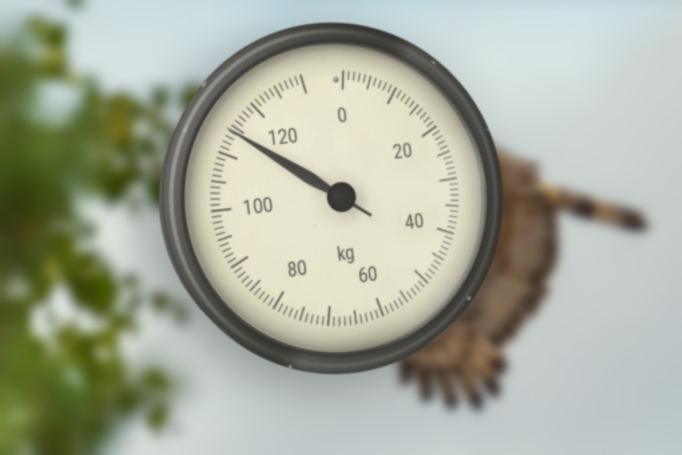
kg 114
